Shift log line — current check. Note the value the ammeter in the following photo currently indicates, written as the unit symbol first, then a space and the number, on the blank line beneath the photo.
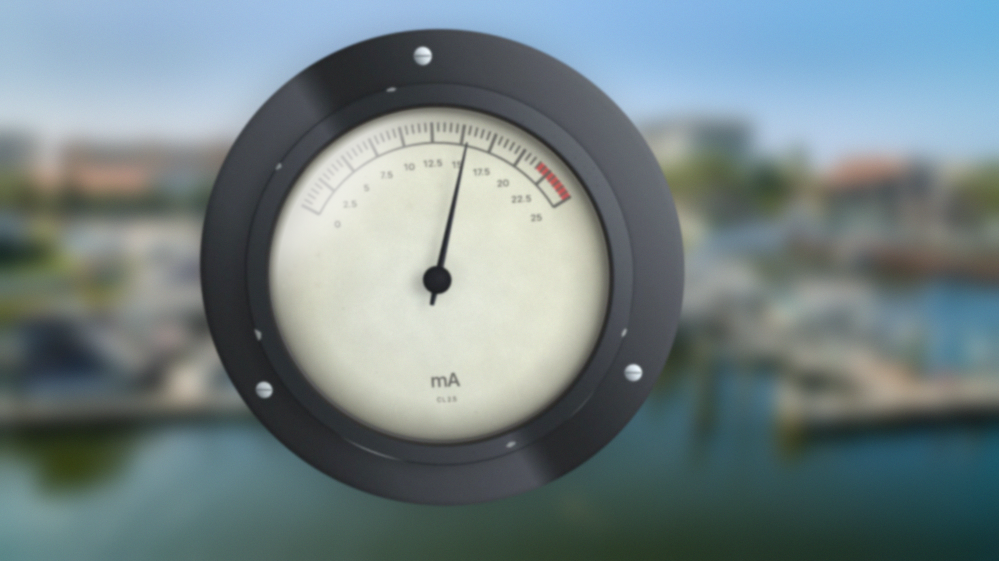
mA 15.5
